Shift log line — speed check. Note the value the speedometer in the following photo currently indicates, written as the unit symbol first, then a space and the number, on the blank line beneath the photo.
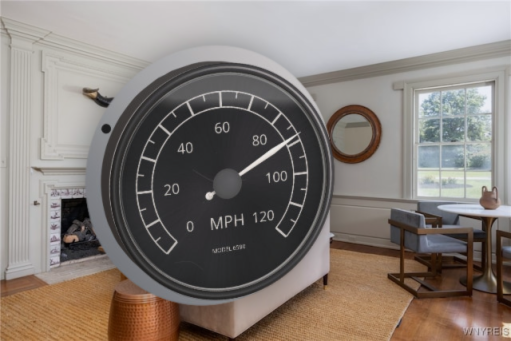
mph 87.5
